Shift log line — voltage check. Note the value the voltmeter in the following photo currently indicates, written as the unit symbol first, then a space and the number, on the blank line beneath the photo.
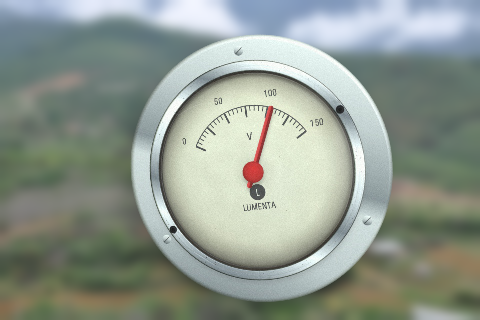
V 105
